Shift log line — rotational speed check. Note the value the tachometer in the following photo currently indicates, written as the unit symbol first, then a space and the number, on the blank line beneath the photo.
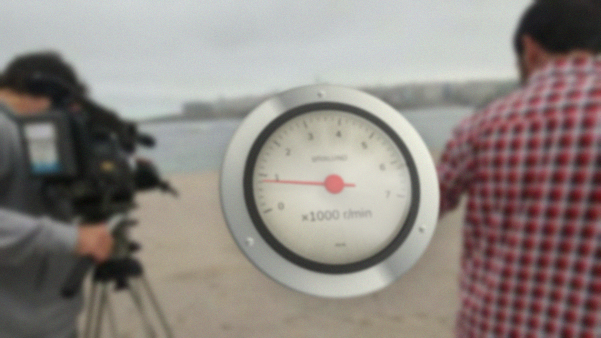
rpm 800
